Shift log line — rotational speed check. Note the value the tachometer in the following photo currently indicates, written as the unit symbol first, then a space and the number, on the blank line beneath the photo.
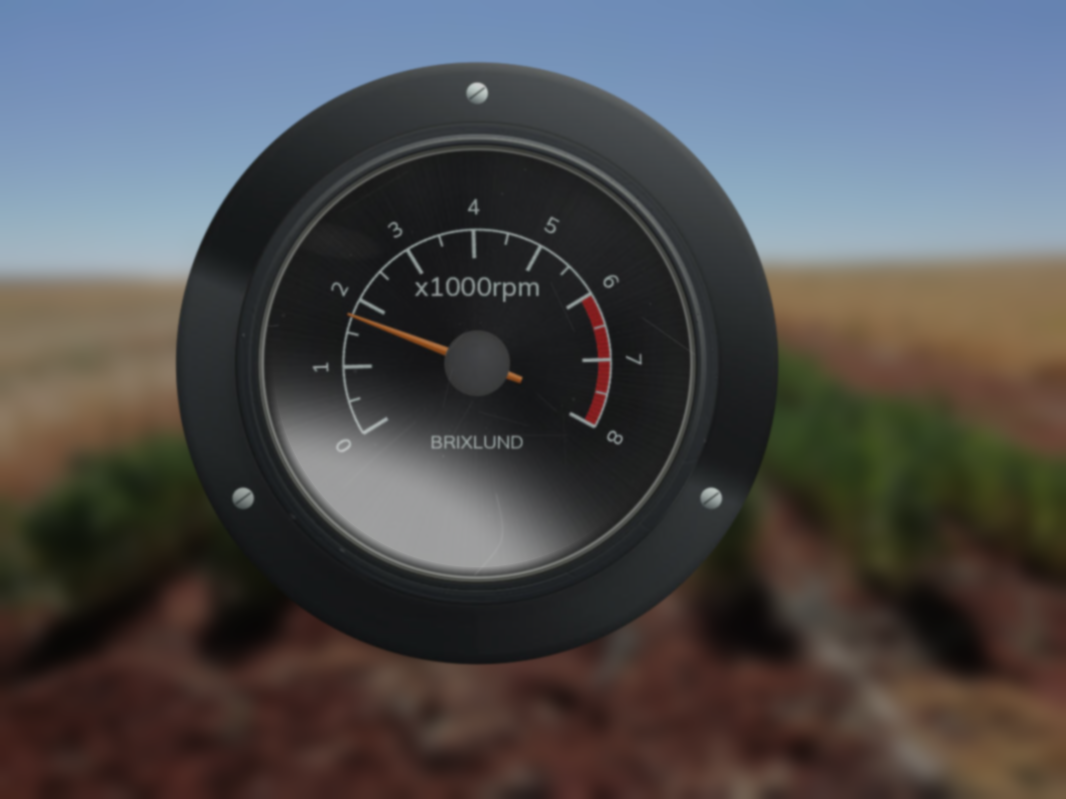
rpm 1750
